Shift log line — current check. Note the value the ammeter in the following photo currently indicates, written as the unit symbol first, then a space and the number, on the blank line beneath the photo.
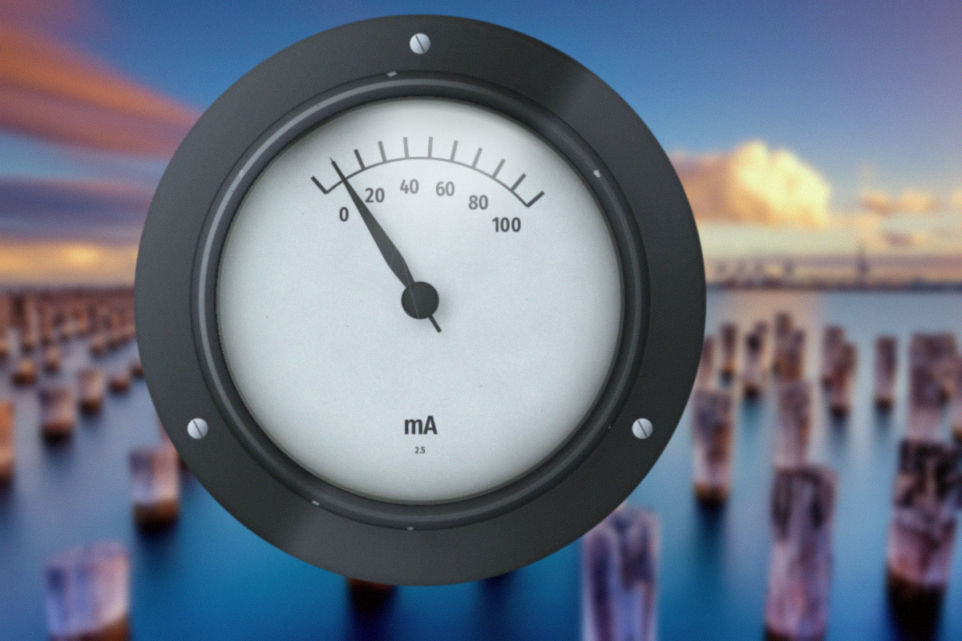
mA 10
